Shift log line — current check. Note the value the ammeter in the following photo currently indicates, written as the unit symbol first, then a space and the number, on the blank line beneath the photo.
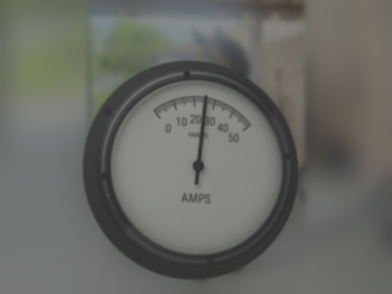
A 25
